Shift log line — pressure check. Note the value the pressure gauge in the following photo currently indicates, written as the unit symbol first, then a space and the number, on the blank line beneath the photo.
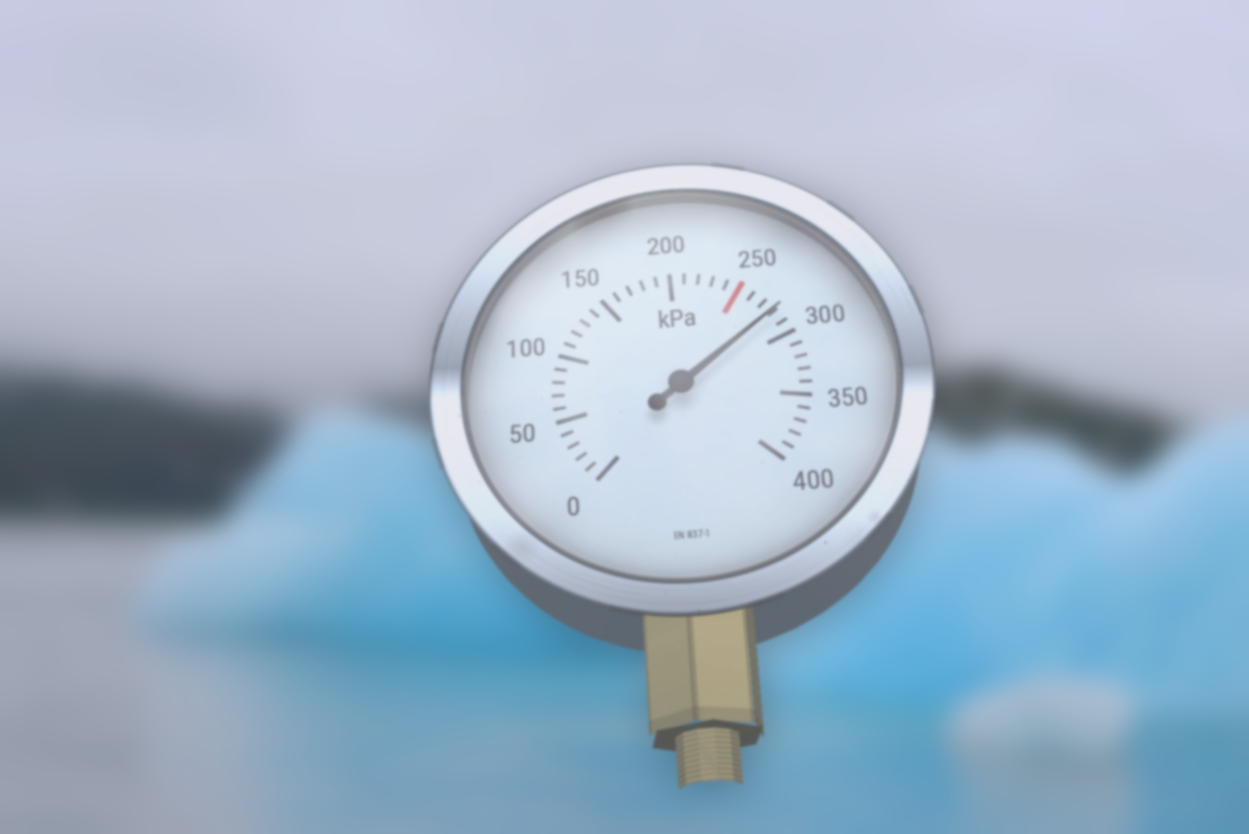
kPa 280
